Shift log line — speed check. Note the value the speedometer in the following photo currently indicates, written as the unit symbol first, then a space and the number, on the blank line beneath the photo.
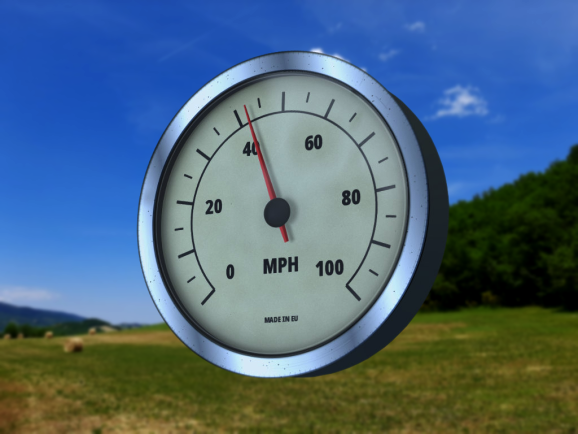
mph 42.5
